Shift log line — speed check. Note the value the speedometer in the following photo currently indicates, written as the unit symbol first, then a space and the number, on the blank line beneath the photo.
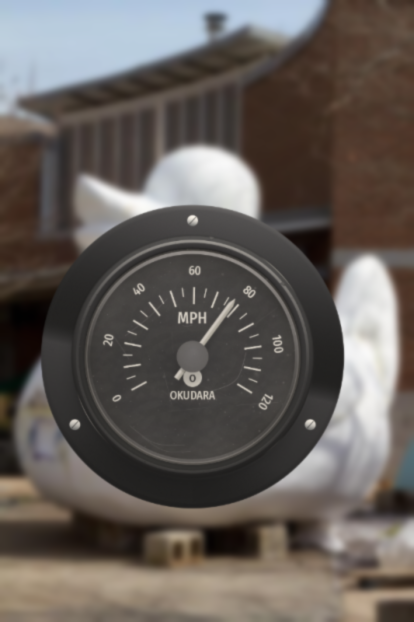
mph 77.5
